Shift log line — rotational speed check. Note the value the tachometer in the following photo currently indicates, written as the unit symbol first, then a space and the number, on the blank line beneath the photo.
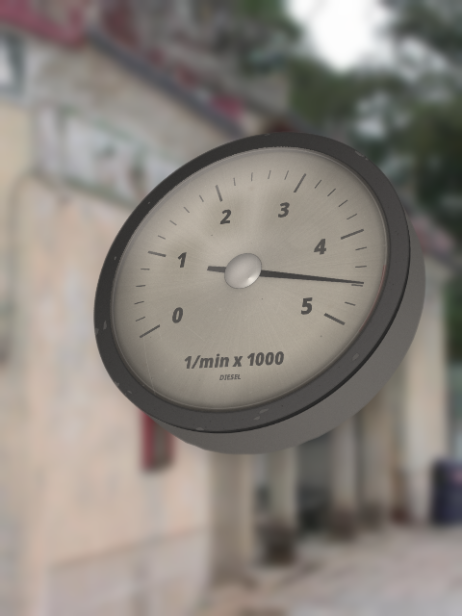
rpm 4600
